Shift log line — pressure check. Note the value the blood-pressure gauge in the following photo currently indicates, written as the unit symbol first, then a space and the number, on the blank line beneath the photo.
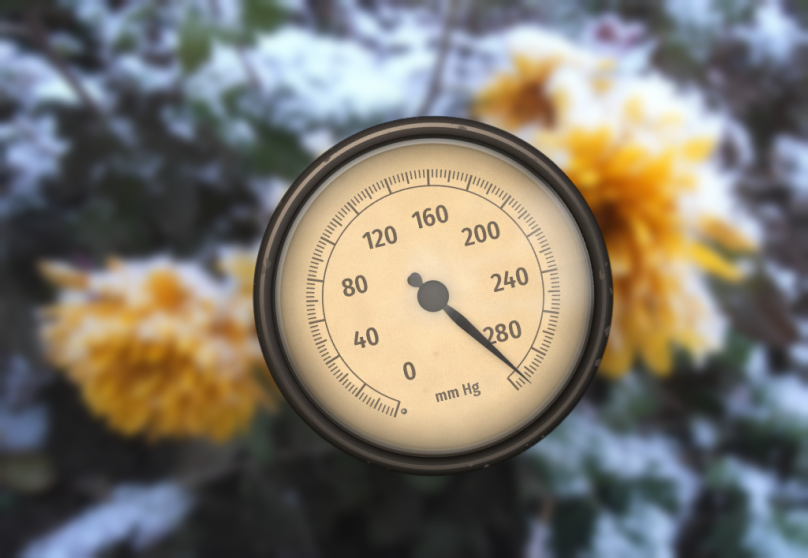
mmHg 294
